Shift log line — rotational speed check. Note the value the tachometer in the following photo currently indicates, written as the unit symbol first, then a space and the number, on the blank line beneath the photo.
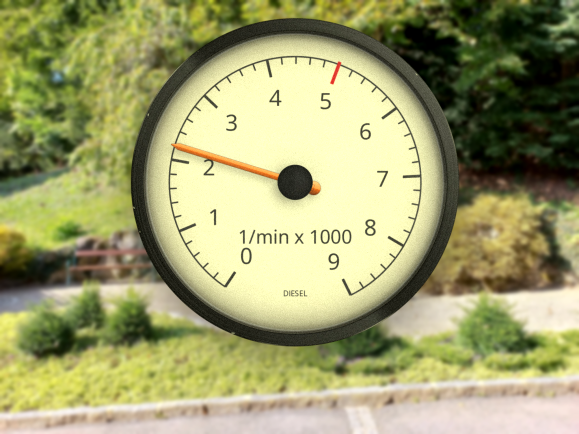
rpm 2200
